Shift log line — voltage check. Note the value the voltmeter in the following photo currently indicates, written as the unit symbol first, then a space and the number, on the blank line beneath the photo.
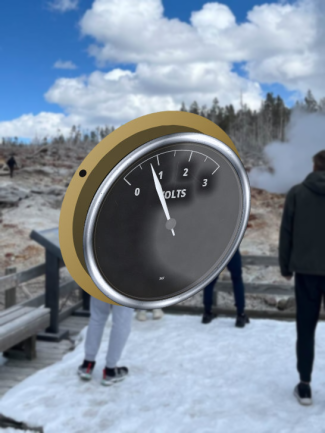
V 0.75
